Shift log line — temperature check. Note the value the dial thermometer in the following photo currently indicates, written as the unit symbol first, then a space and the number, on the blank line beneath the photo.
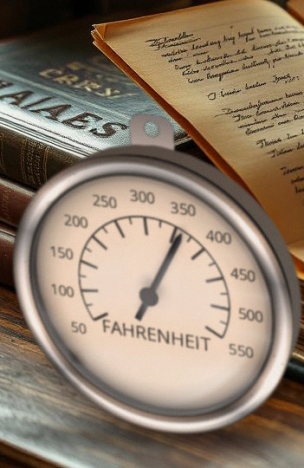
°F 362.5
